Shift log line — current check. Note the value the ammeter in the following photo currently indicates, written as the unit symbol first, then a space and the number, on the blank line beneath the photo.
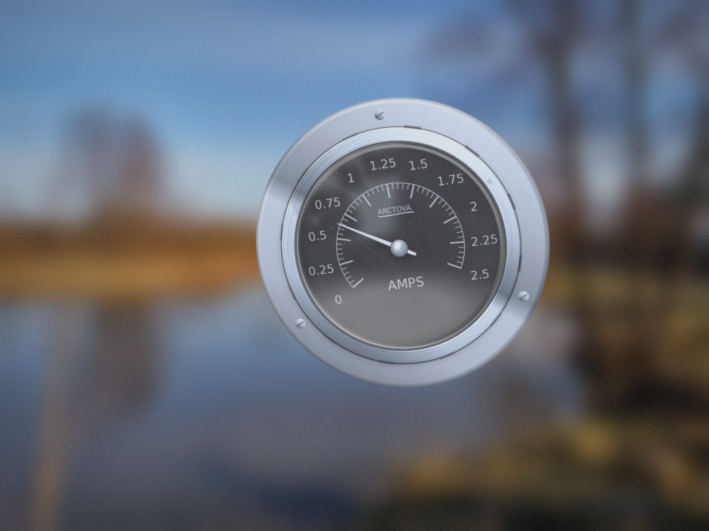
A 0.65
